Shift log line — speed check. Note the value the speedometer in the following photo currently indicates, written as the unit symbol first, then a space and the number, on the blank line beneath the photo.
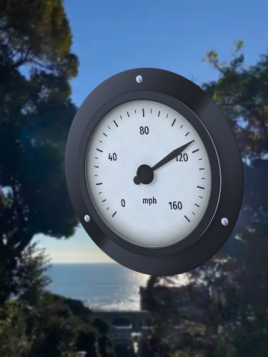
mph 115
